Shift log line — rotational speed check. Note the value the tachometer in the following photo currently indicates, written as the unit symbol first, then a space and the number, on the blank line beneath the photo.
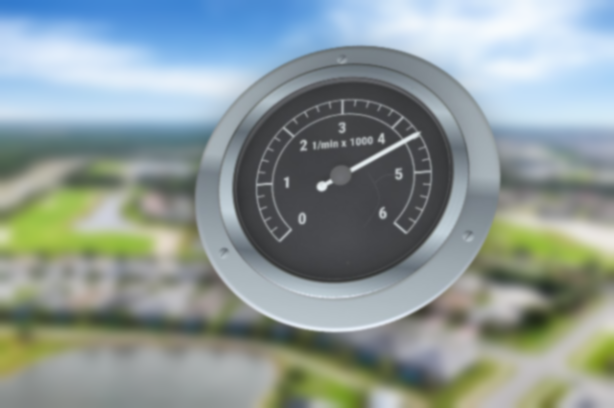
rpm 4400
